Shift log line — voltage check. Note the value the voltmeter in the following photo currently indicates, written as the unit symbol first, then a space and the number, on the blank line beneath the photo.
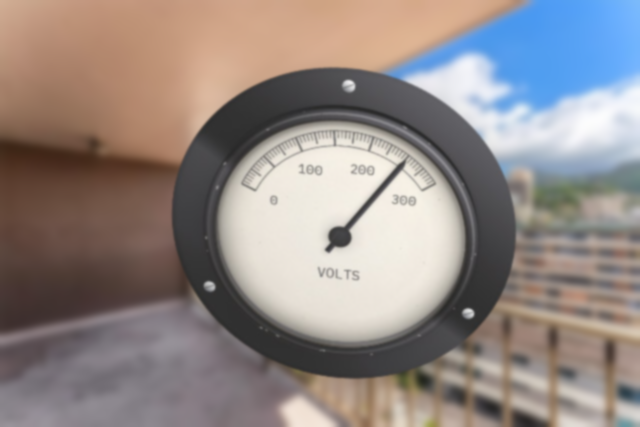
V 250
